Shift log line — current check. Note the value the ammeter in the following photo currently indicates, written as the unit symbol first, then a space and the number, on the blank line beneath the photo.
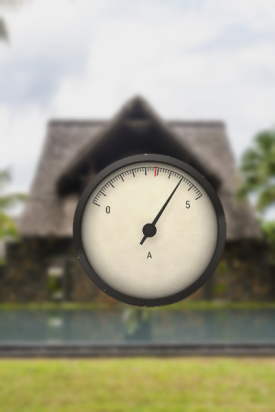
A 4
